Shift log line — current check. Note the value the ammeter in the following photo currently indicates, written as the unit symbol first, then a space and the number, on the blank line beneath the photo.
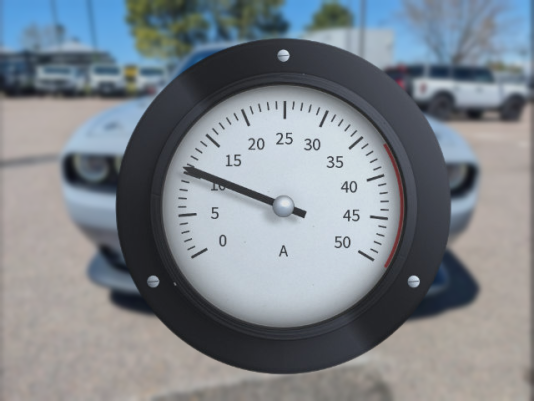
A 10.5
